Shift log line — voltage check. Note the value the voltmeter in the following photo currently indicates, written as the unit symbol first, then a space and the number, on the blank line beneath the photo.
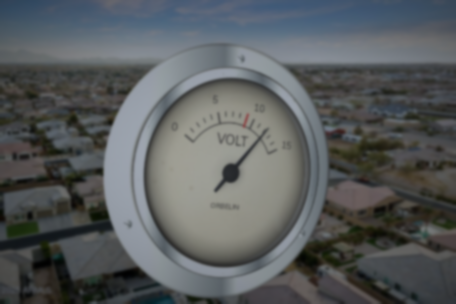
V 12
